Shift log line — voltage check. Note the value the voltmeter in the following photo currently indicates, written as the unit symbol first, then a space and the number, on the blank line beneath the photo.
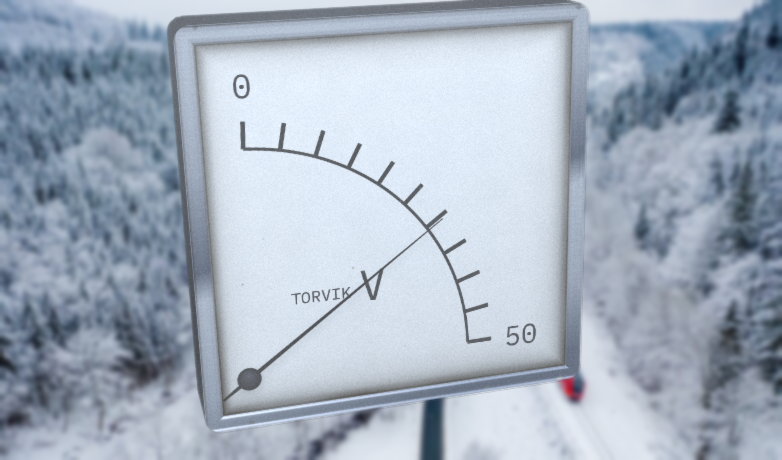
V 30
